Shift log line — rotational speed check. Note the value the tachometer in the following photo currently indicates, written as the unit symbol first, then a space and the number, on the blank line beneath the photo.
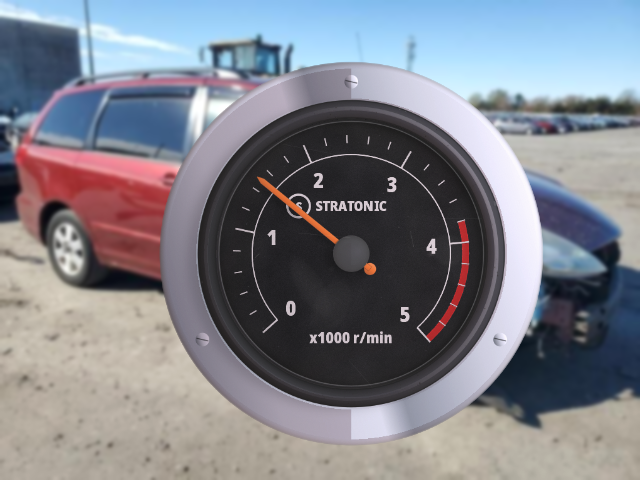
rpm 1500
